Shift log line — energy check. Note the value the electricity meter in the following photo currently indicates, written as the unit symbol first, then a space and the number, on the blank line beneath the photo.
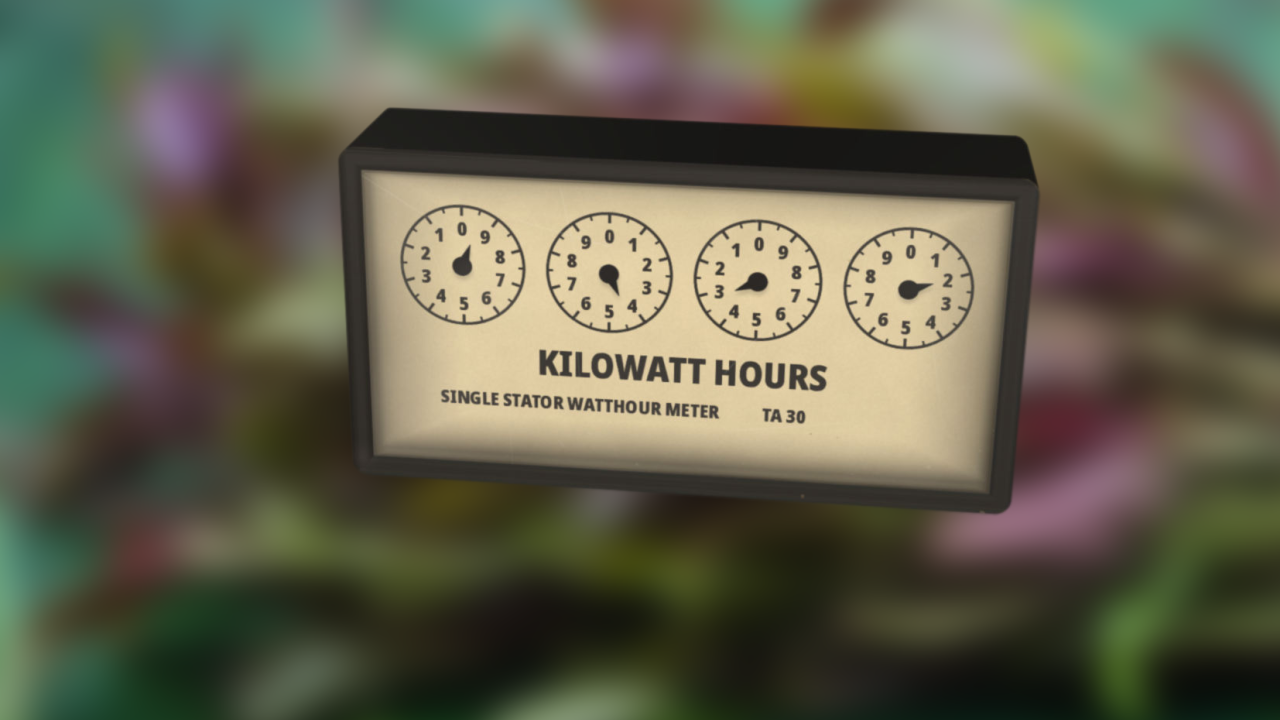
kWh 9432
